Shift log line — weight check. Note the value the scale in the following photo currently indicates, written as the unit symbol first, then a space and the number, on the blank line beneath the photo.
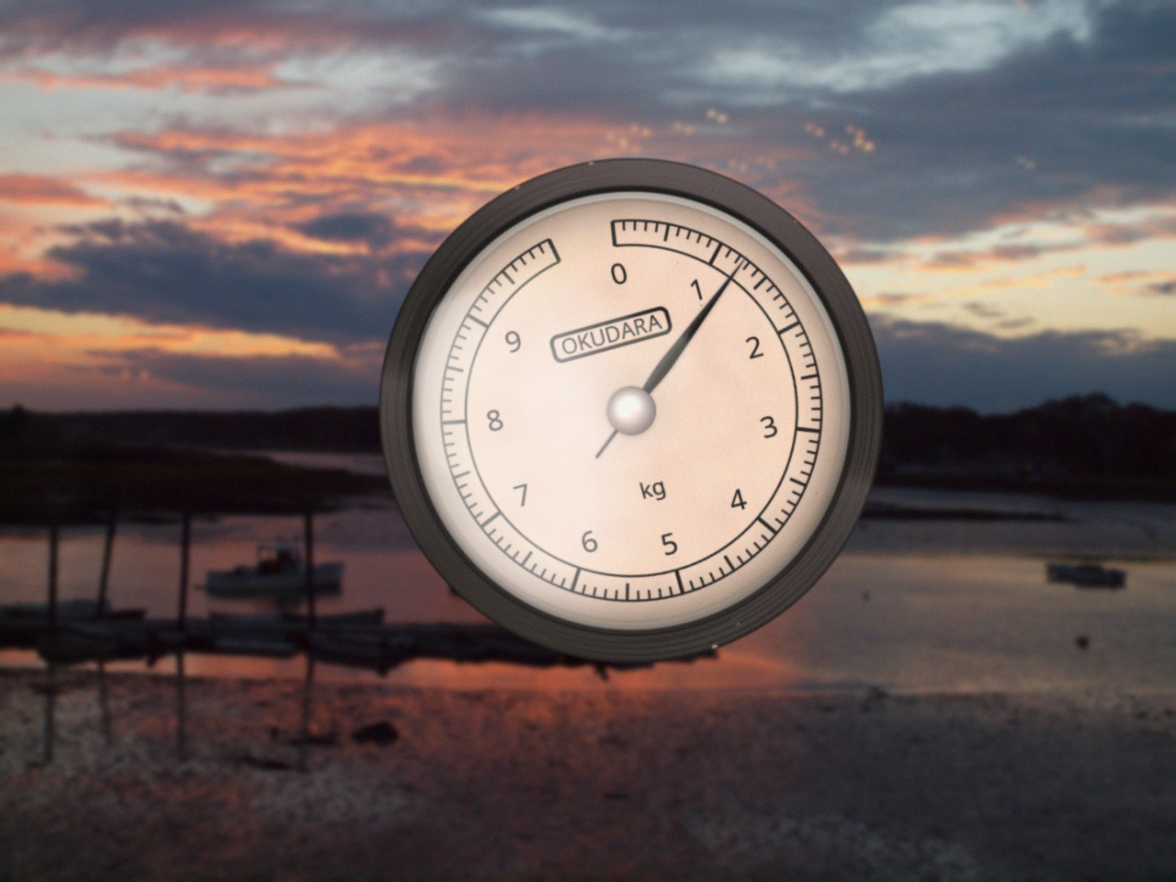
kg 1.25
